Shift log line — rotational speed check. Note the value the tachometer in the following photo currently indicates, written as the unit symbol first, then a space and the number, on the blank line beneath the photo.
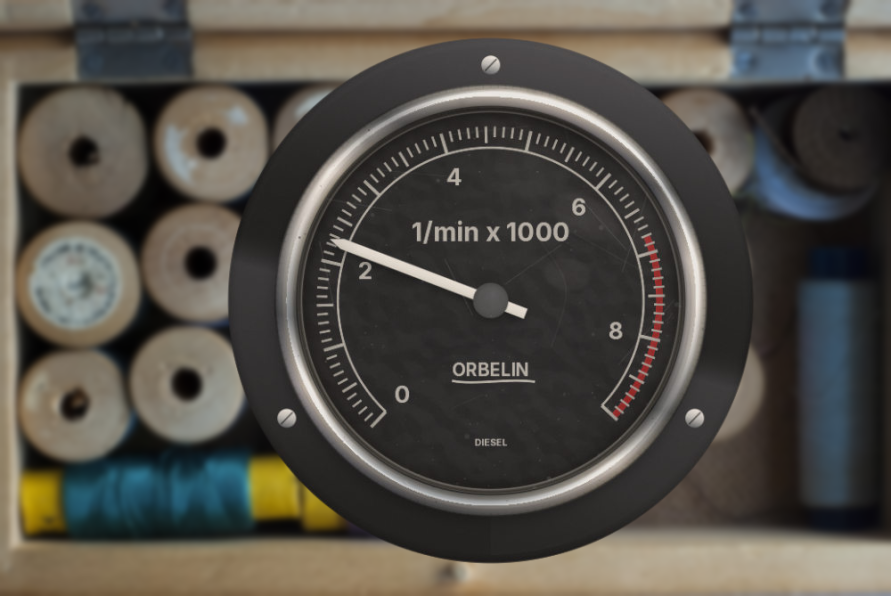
rpm 2250
